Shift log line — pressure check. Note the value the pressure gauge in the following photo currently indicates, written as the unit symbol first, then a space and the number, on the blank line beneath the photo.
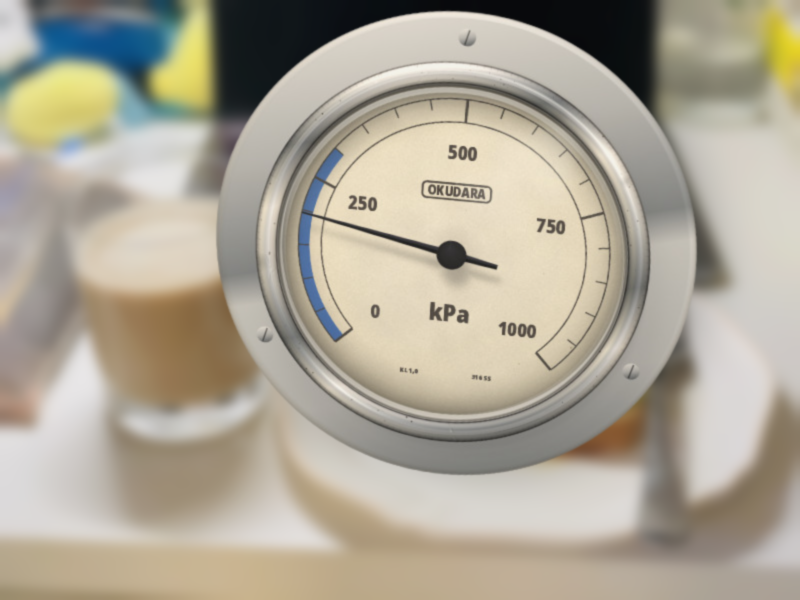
kPa 200
